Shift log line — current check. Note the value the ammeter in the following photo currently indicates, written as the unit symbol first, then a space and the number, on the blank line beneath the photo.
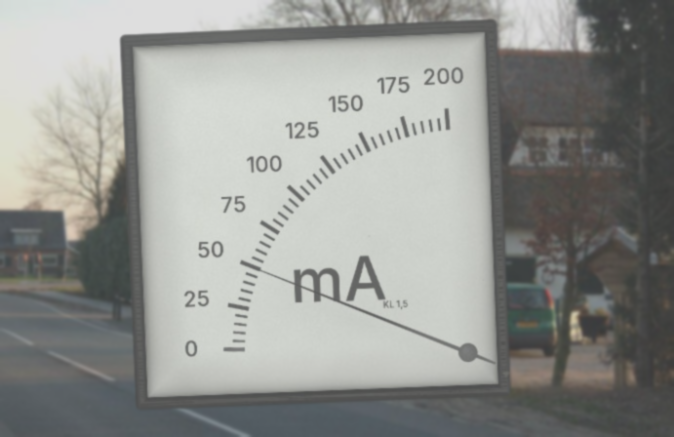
mA 50
